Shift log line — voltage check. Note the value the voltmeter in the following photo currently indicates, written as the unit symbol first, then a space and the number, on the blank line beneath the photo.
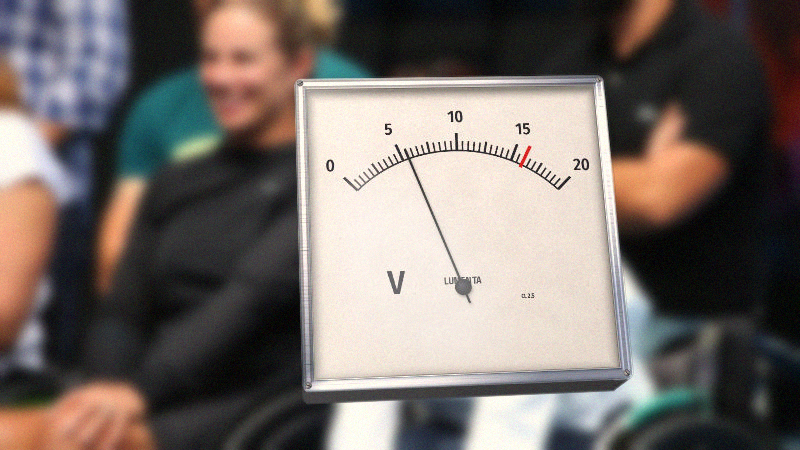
V 5.5
